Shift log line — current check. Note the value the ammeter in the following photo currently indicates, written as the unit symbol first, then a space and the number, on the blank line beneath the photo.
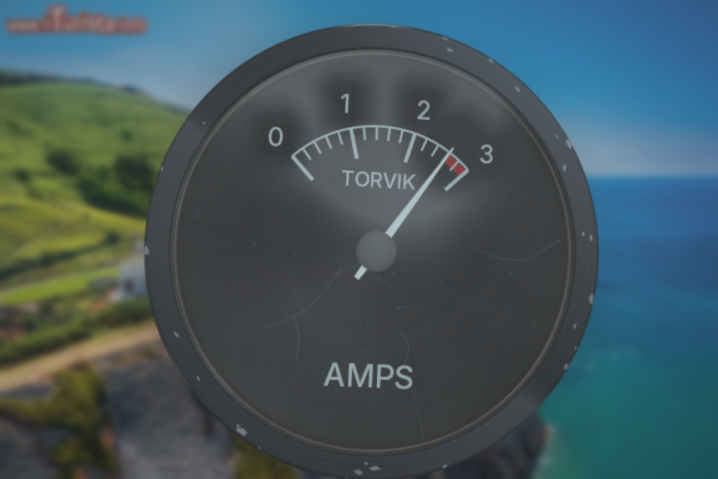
A 2.6
